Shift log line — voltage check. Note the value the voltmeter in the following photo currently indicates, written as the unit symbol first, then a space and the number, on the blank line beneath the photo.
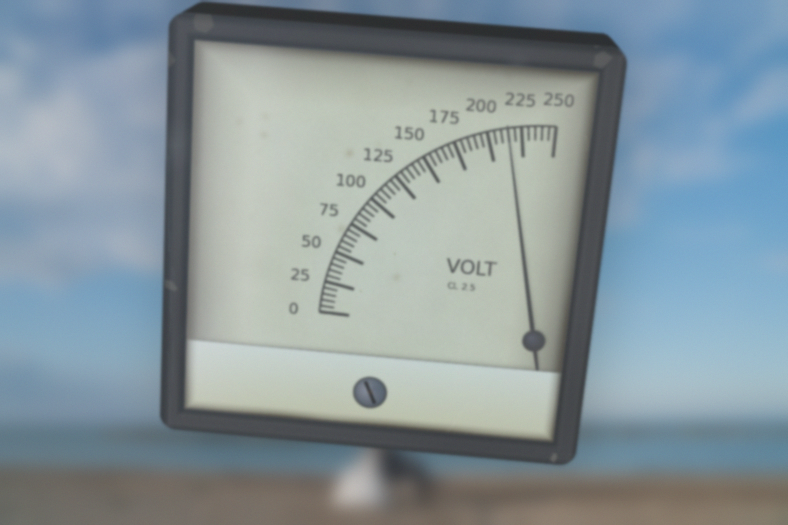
V 215
